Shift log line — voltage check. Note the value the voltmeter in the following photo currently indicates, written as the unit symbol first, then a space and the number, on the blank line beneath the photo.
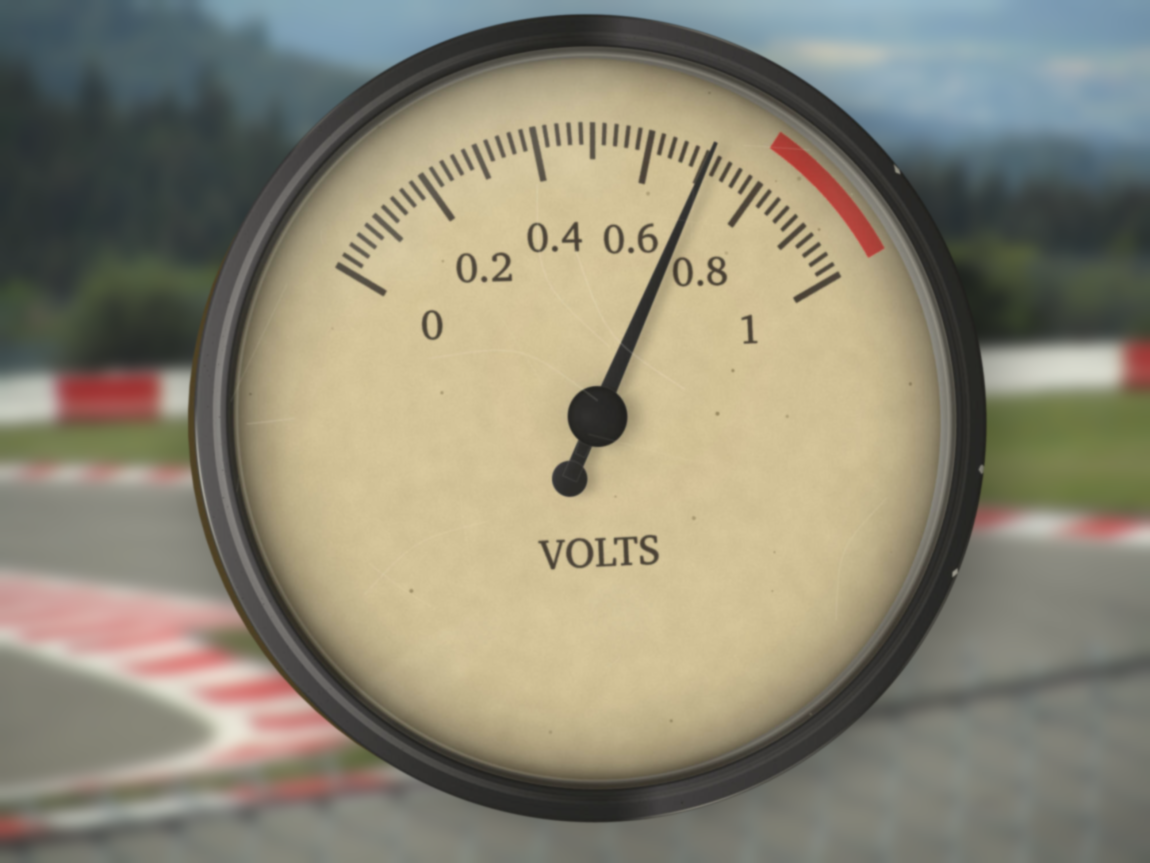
V 0.7
